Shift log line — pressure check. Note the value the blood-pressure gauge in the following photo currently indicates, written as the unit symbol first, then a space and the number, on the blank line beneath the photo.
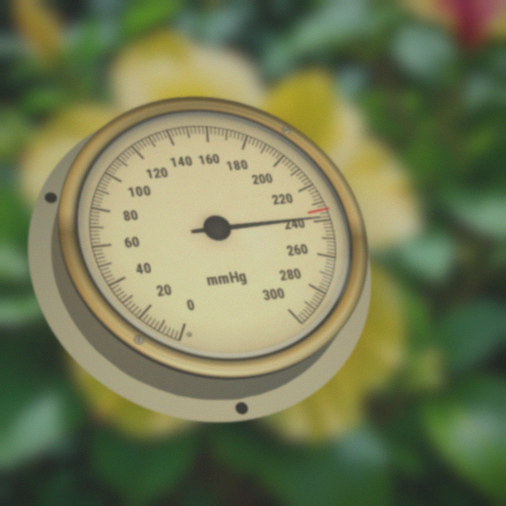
mmHg 240
